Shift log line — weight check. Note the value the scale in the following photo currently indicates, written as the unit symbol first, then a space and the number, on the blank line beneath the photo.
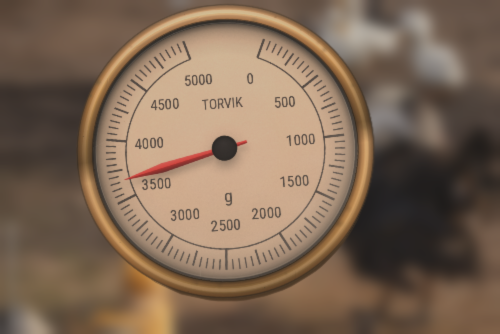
g 3650
